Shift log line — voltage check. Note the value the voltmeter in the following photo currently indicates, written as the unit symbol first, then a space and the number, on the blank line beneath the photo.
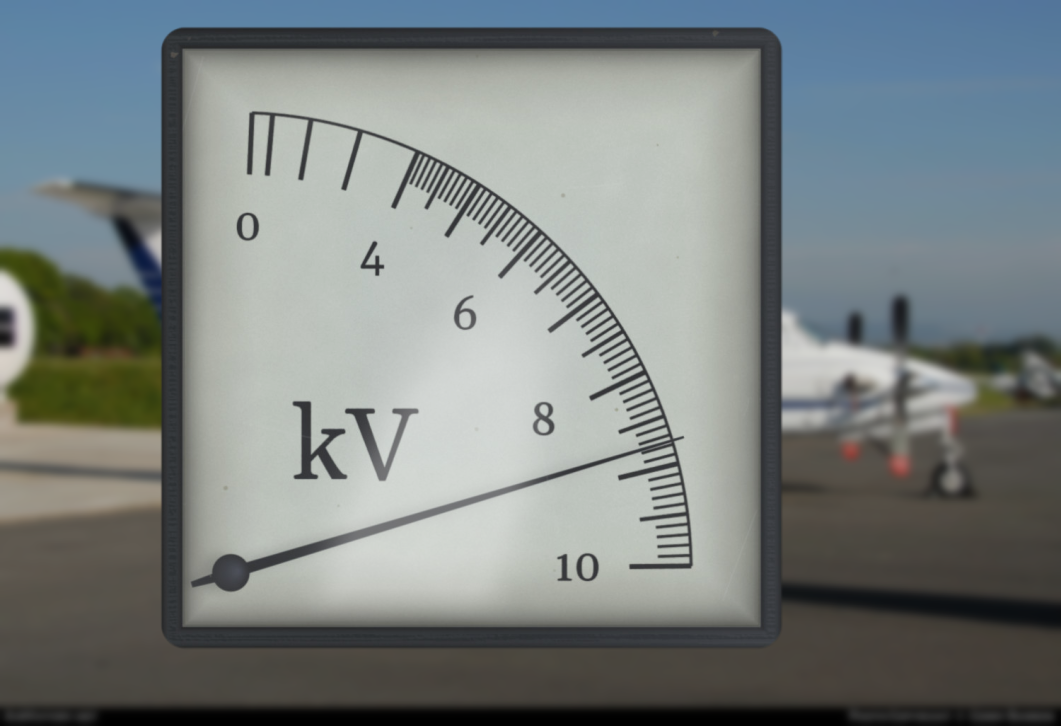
kV 8.75
